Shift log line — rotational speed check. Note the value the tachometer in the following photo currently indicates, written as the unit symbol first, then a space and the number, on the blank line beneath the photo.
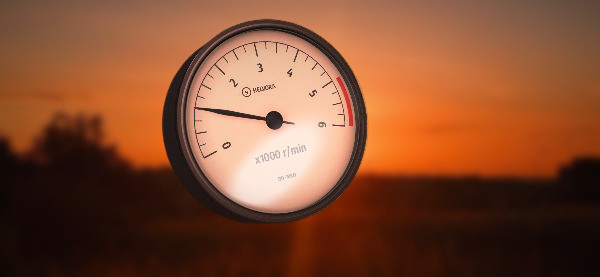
rpm 1000
